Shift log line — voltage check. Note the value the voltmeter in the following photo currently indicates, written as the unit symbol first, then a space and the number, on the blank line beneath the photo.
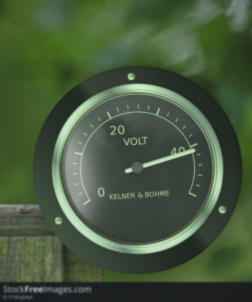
V 41
